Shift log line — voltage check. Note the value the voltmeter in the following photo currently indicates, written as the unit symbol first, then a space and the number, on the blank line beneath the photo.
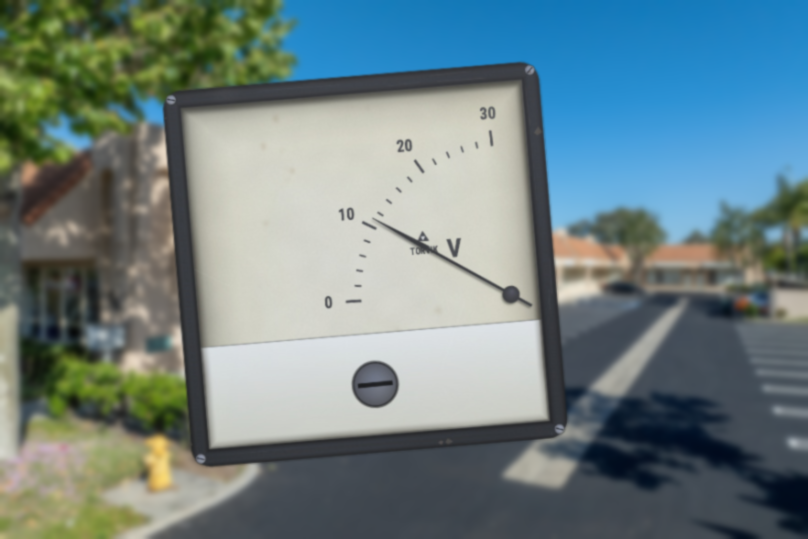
V 11
